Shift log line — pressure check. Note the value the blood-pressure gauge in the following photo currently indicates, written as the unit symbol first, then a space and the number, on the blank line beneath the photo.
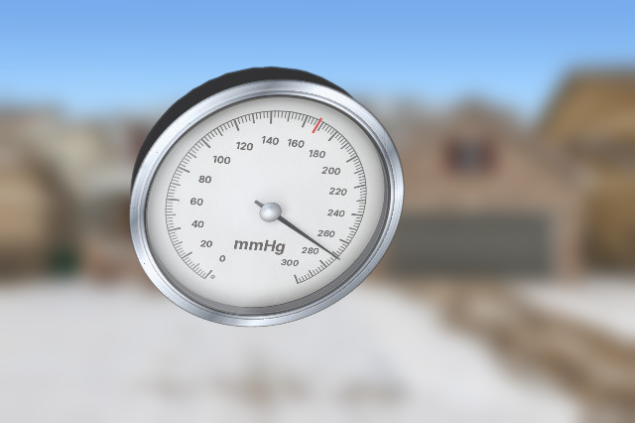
mmHg 270
